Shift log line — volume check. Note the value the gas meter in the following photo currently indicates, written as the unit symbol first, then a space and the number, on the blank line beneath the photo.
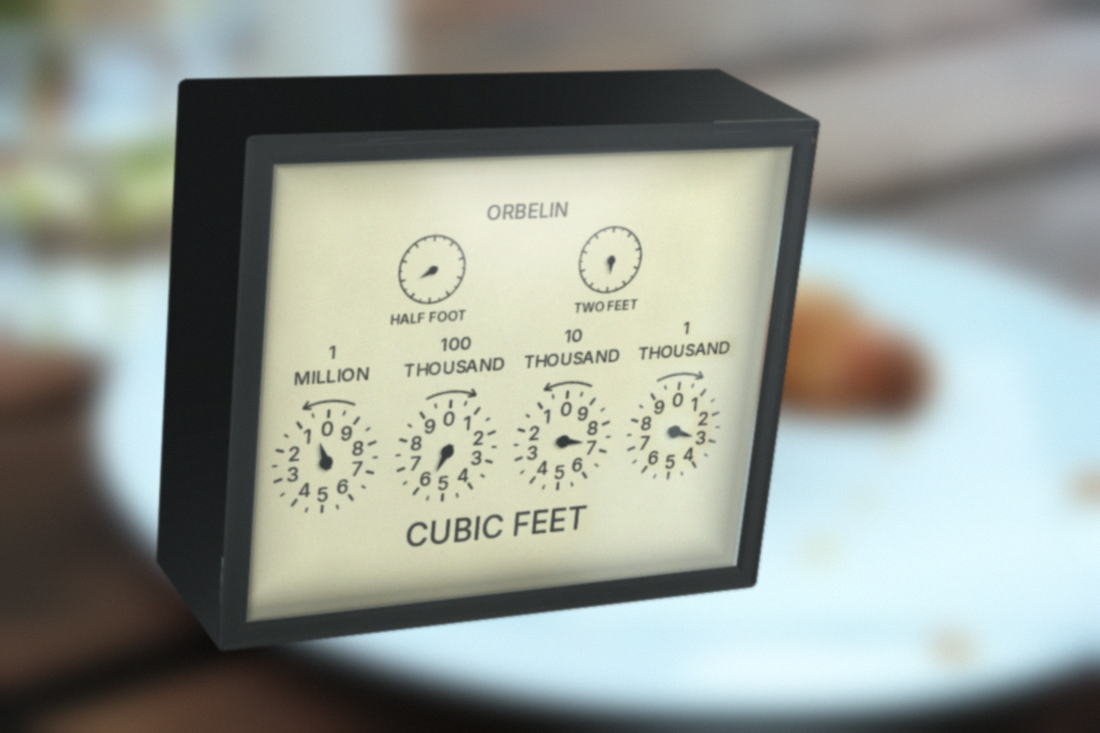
ft³ 57300
